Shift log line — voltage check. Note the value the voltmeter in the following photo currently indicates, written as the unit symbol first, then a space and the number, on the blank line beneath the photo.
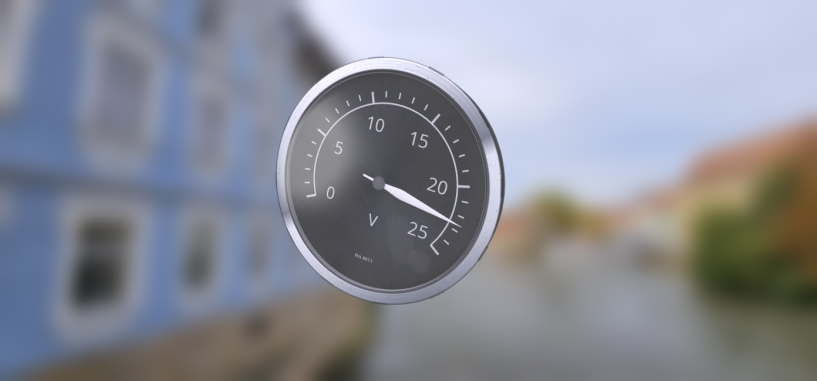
V 22.5
